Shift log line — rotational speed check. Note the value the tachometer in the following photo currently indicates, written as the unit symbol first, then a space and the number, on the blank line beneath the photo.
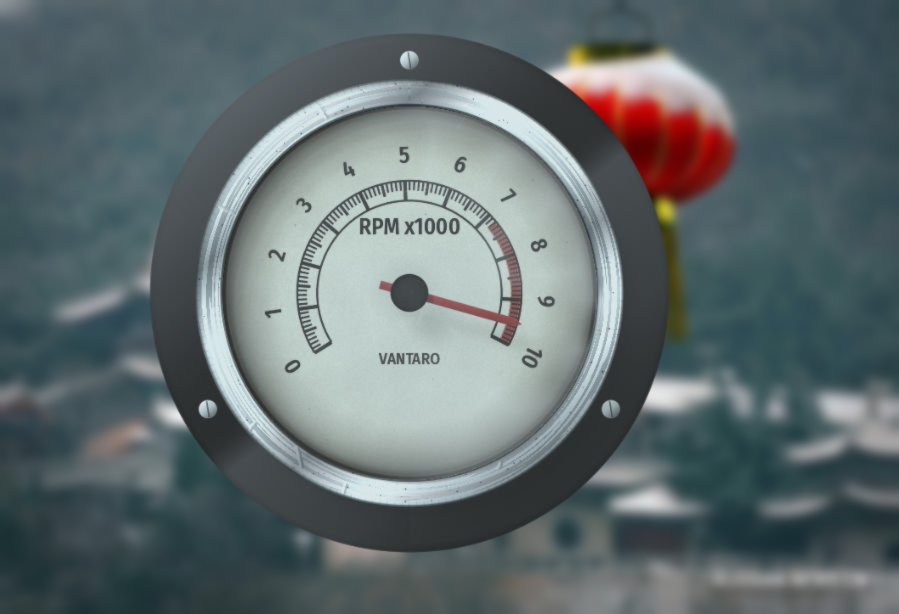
rpm 9500
